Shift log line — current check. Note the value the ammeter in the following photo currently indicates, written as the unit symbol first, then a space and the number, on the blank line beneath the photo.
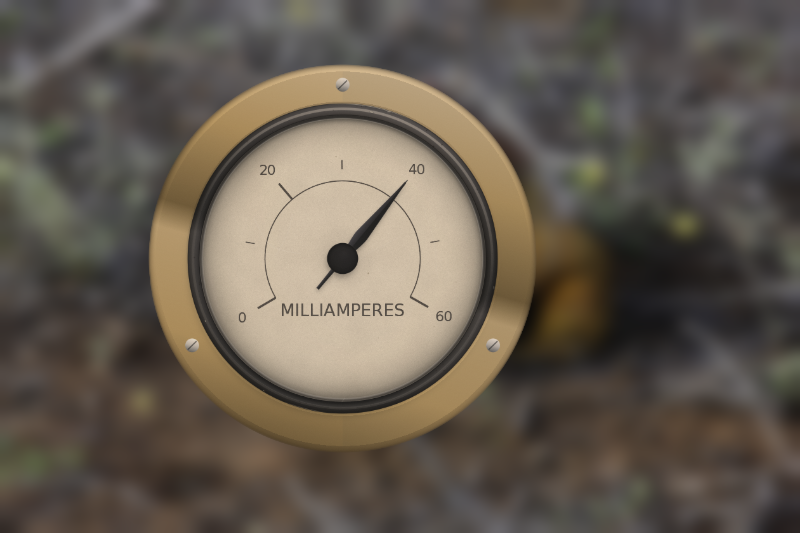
mA 40
